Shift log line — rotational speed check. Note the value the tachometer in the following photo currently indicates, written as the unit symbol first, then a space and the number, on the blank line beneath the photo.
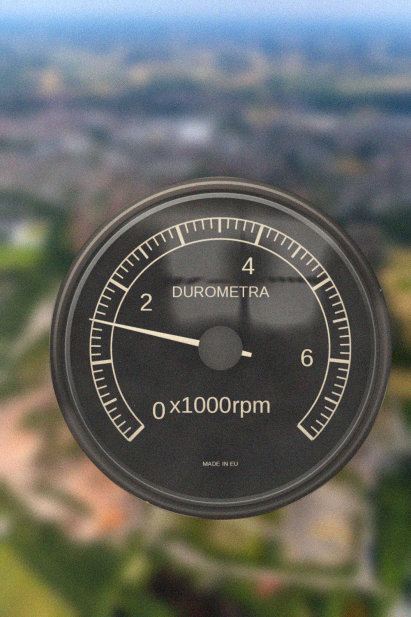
rpm 1500
